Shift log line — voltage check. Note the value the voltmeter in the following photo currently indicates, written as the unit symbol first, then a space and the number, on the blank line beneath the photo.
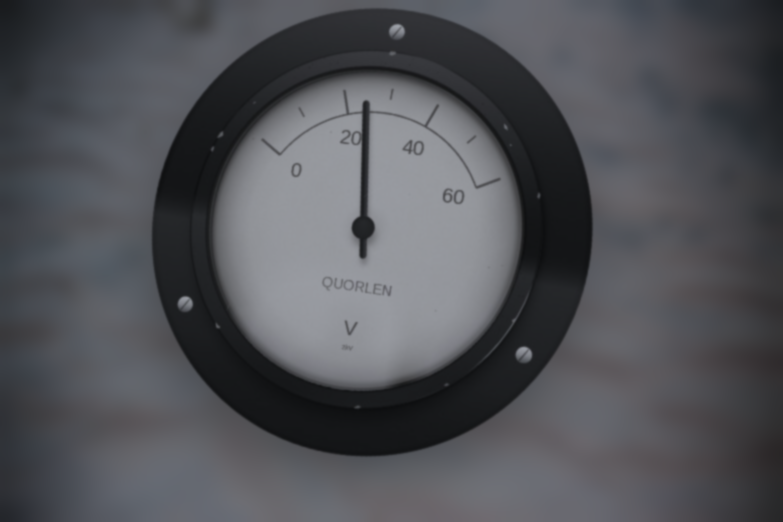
V 25
